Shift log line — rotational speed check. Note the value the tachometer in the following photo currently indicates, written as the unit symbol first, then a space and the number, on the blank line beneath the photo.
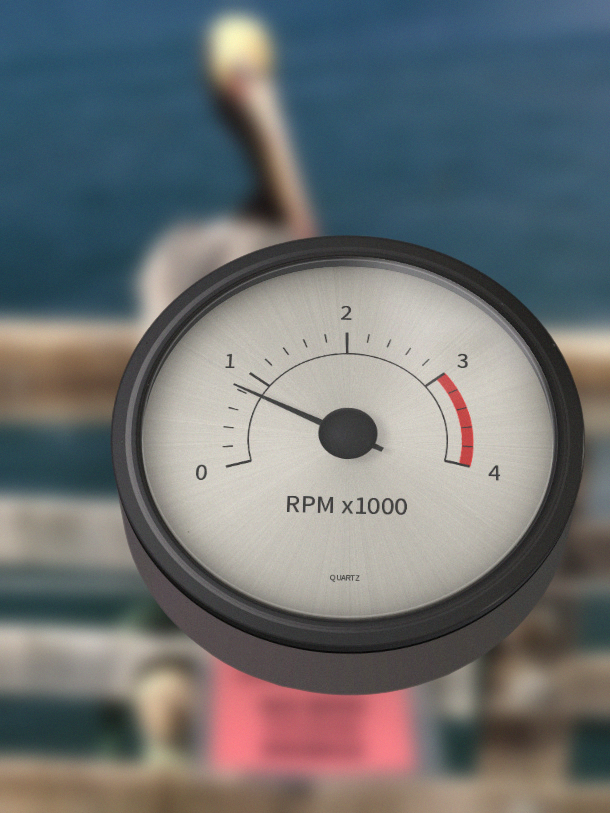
rpm 800
